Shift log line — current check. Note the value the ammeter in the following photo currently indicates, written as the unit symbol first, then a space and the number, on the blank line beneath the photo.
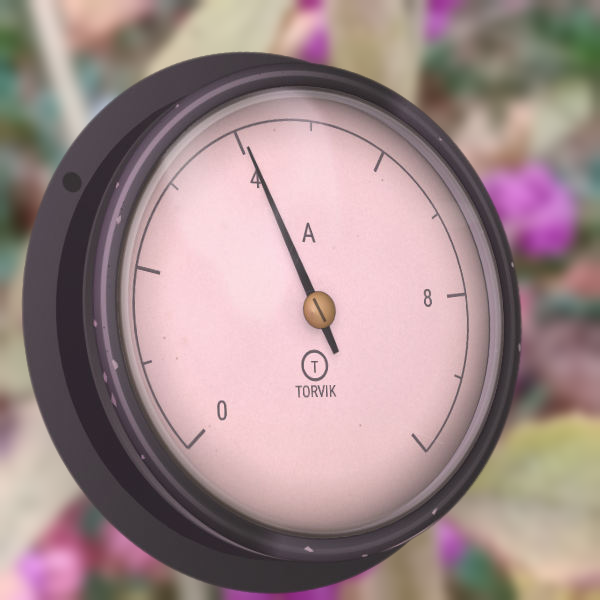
A 4
